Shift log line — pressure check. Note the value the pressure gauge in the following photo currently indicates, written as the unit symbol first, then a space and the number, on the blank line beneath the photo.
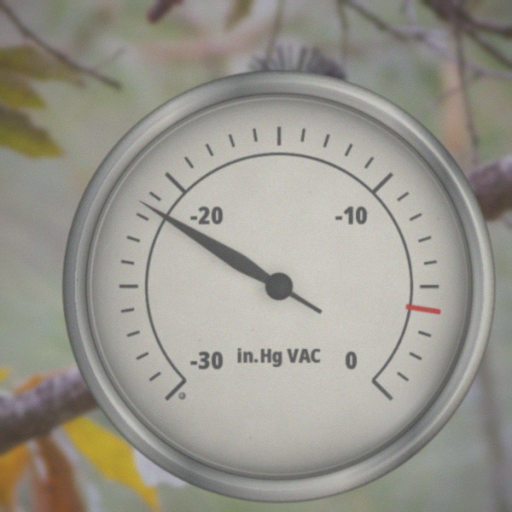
inHg -21.5
